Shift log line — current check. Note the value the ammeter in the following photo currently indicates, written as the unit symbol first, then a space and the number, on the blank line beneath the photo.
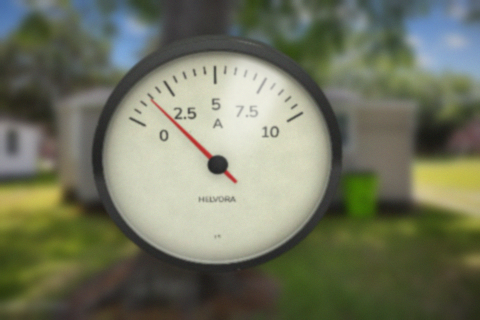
A 1.5
